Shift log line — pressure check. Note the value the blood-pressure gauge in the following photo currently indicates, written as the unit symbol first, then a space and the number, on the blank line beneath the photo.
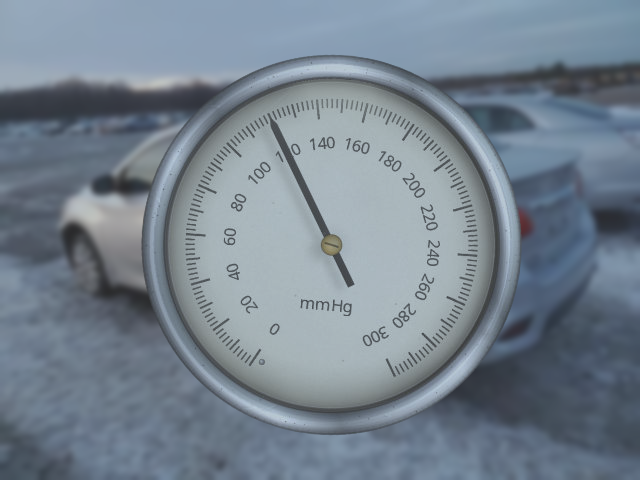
mmHg 120
